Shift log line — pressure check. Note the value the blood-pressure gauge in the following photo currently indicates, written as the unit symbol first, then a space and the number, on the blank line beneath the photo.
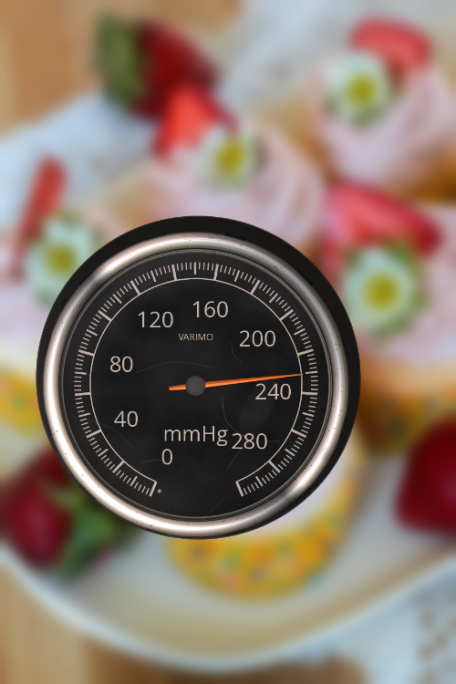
mmHg 230
